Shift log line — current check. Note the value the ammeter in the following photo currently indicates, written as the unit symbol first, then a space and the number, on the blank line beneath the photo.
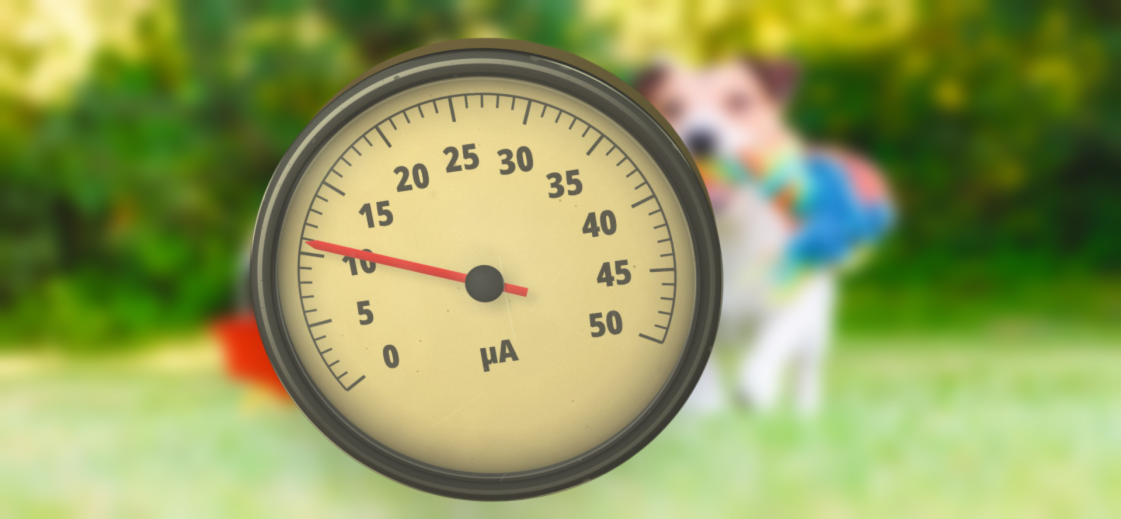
µA 11
